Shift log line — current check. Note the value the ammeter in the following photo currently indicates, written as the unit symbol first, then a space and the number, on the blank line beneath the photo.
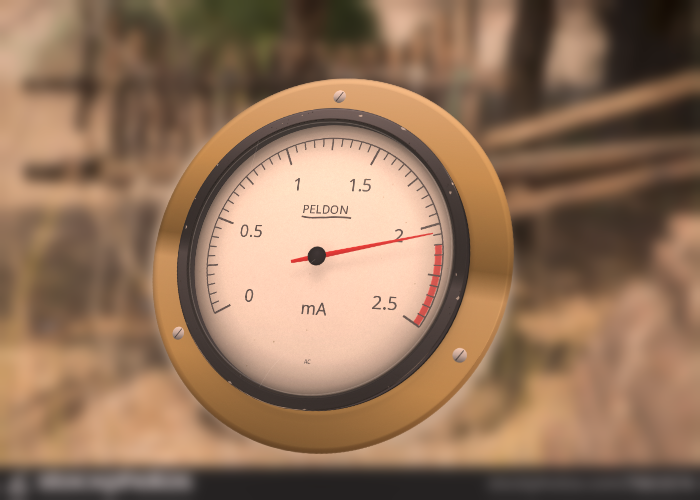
mA 2.05
